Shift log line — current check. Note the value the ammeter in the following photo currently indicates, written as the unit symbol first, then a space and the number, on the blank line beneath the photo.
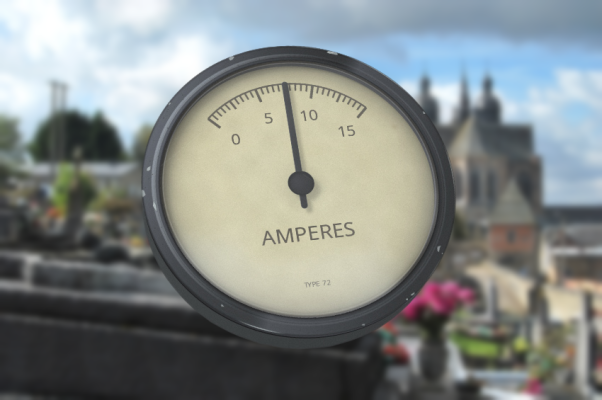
A 7.5
